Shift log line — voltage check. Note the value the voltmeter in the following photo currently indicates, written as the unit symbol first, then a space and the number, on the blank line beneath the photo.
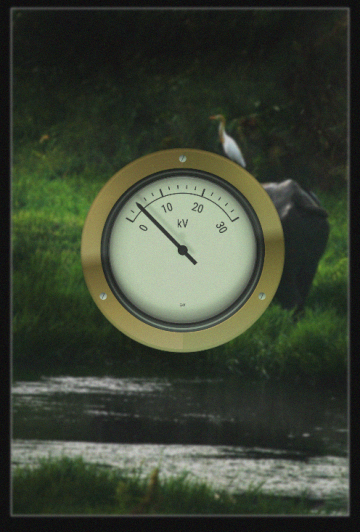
kV 4
